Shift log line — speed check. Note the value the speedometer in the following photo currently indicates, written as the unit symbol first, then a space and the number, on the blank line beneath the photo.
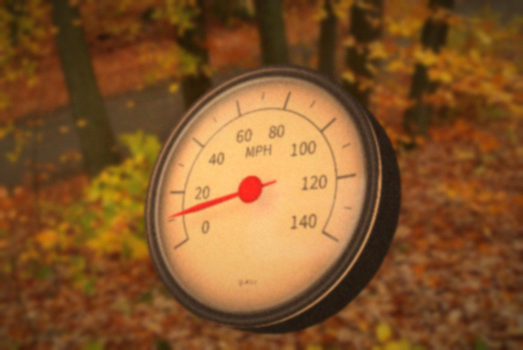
mph 10
